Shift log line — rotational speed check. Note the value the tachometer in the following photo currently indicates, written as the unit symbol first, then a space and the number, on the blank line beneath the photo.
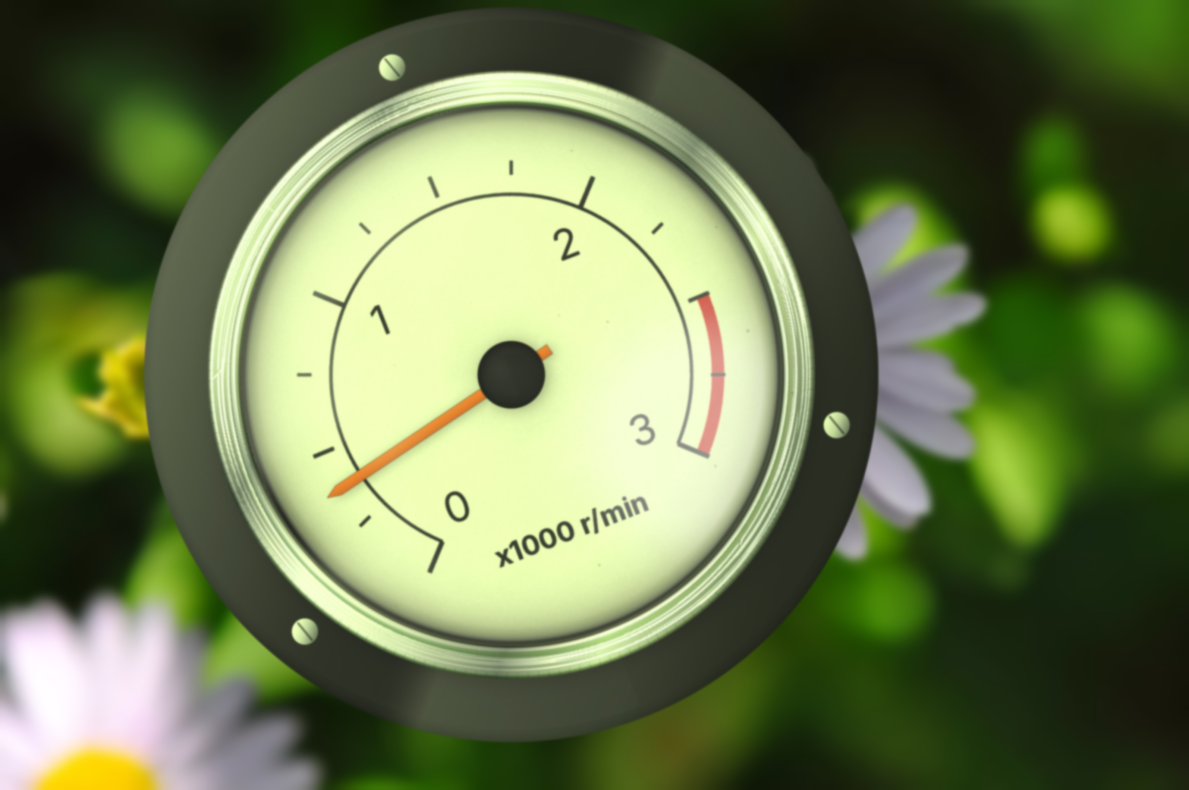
rpm 375
